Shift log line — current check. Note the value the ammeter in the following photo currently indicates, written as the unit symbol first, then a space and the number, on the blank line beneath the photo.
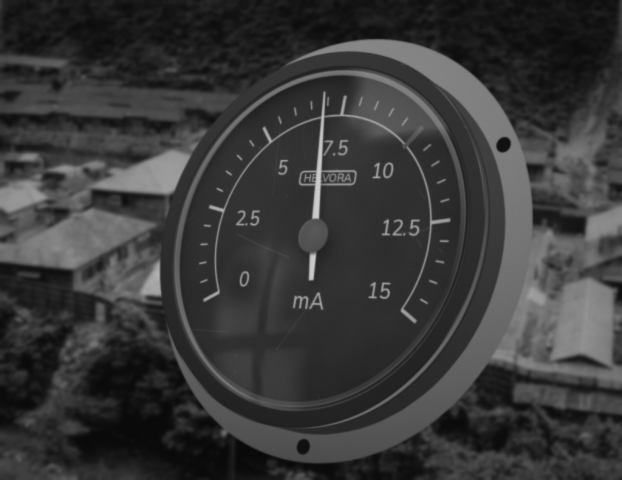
mA 7
